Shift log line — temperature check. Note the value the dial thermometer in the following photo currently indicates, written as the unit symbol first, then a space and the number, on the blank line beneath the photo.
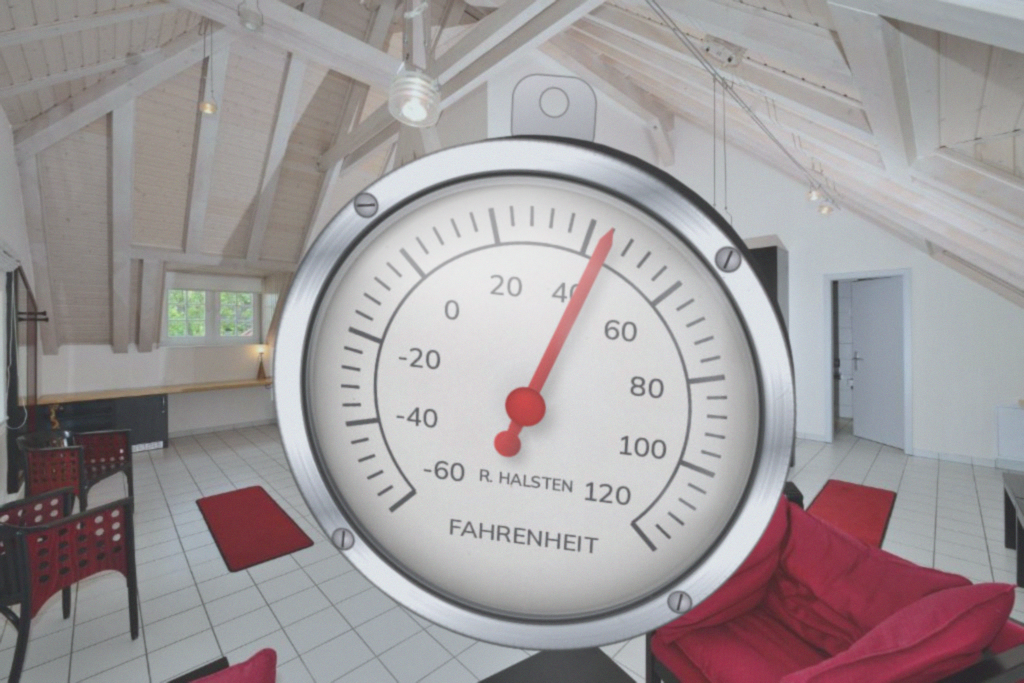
°F 44
